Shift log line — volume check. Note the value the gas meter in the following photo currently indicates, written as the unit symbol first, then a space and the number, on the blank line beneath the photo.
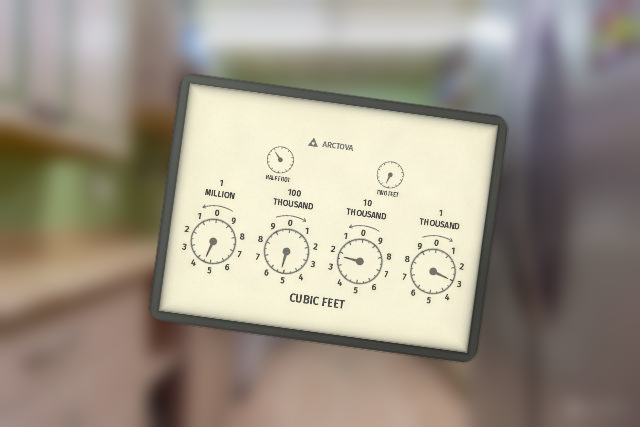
ft³ 452300
